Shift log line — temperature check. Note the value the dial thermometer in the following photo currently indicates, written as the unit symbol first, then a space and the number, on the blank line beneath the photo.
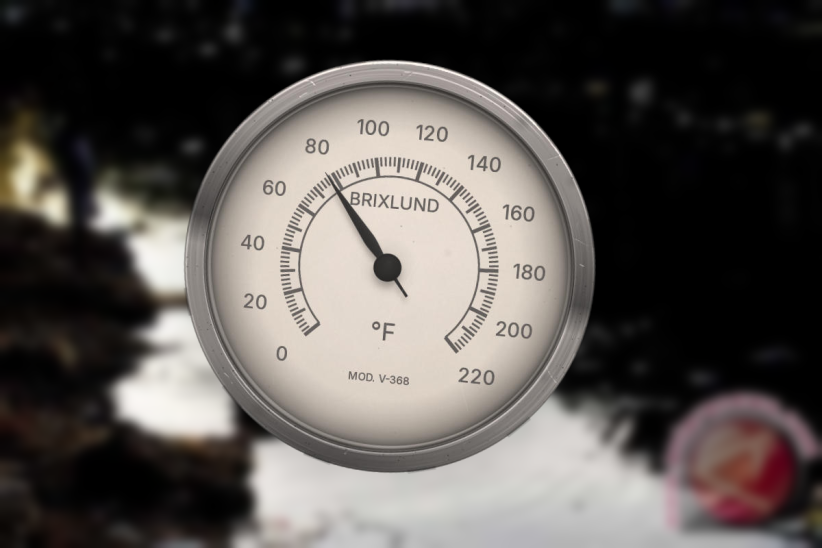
°F 78
